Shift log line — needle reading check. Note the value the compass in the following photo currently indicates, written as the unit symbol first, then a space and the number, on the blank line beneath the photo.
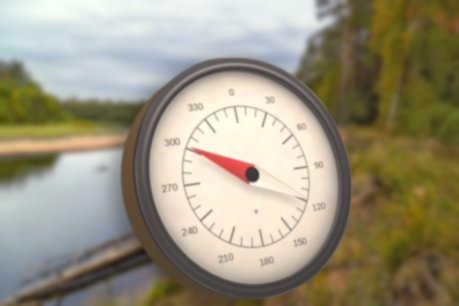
° 300
